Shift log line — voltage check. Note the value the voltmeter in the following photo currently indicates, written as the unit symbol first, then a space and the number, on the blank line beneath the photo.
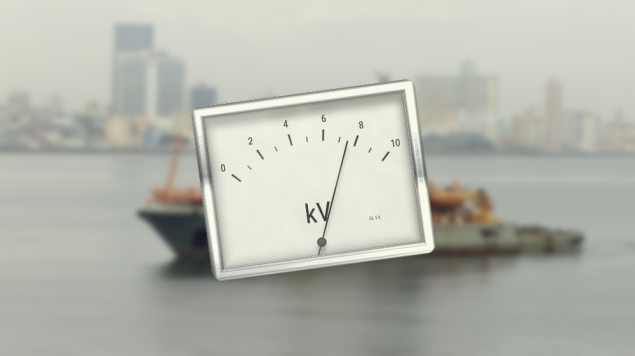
kV 7.5
